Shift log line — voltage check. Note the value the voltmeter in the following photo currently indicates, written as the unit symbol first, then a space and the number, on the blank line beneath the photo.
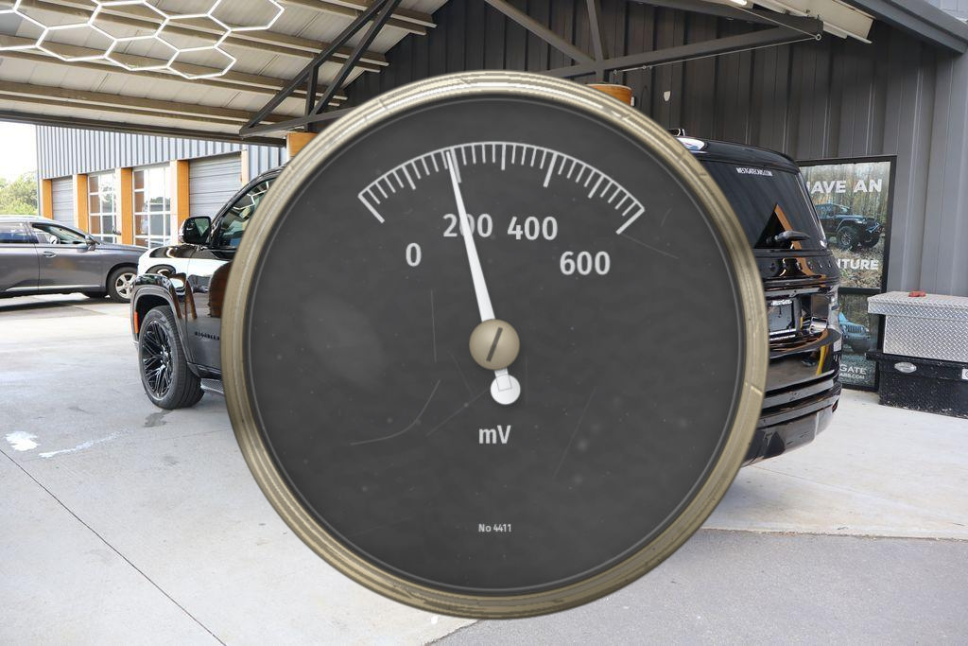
mV 190
